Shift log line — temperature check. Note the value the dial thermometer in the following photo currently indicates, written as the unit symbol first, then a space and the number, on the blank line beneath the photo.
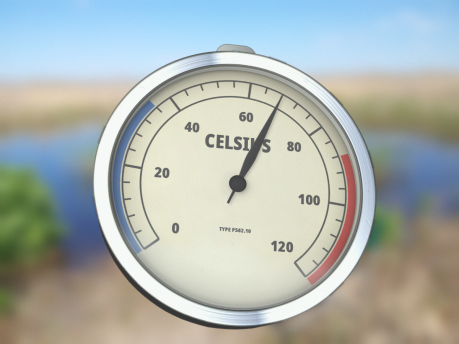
°C 68
